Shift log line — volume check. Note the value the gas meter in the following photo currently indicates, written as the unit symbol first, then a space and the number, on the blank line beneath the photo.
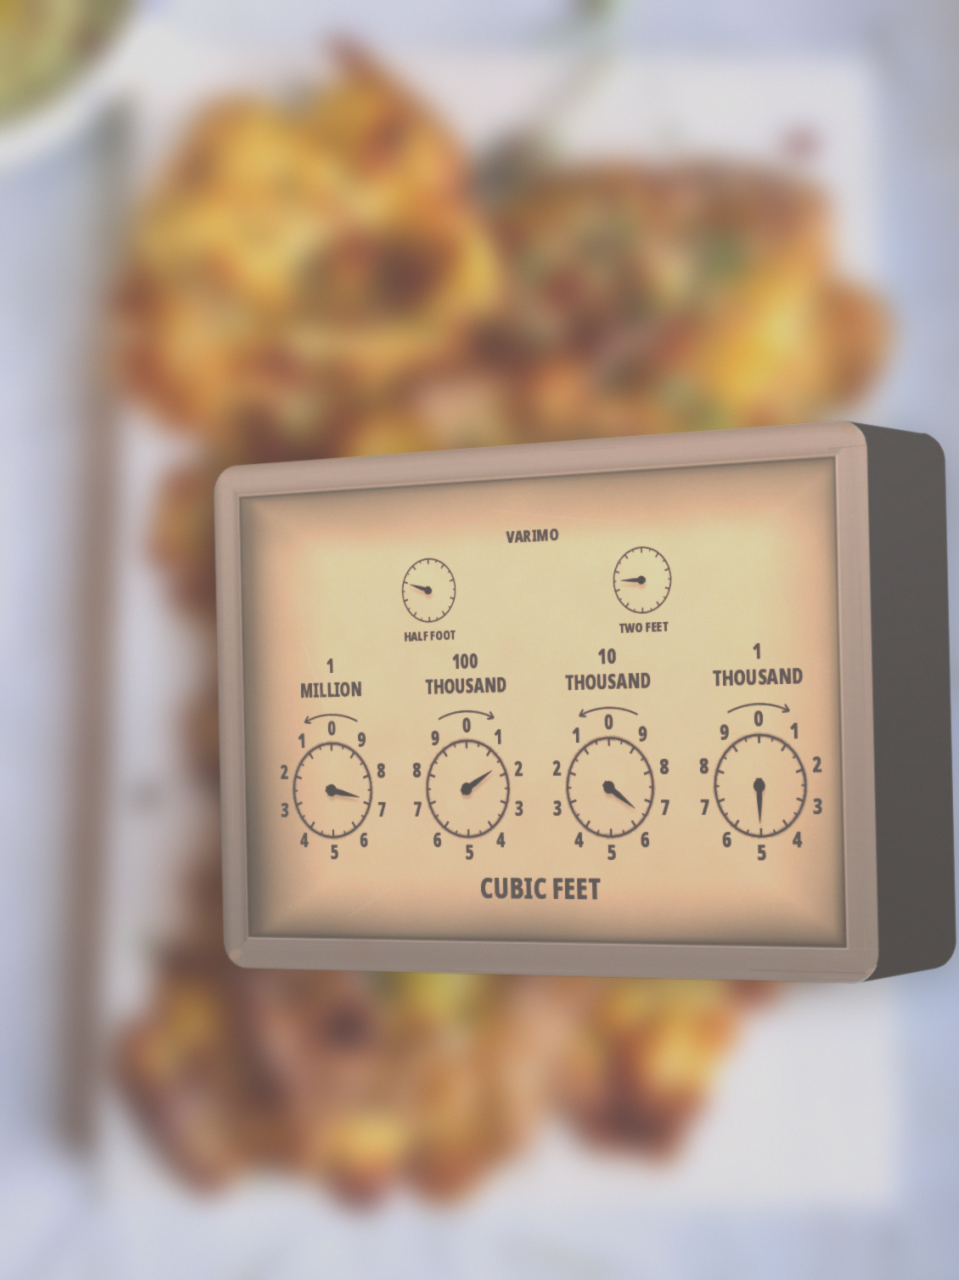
ft³ 716500
